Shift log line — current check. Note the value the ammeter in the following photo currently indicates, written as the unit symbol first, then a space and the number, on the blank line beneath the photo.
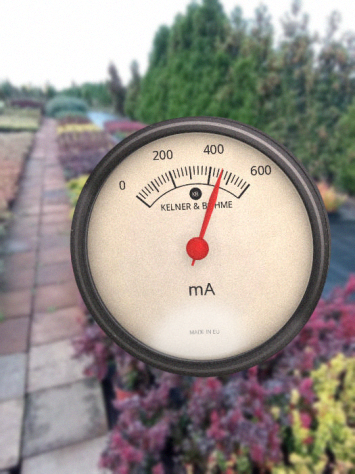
mA 460
